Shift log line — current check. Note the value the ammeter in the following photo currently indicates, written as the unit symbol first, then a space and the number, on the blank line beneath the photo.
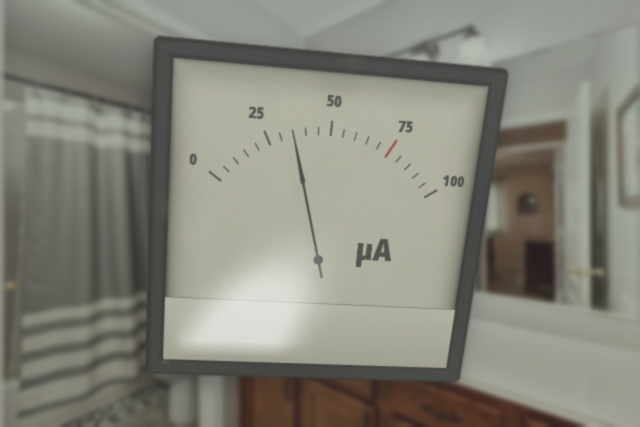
µA 35
